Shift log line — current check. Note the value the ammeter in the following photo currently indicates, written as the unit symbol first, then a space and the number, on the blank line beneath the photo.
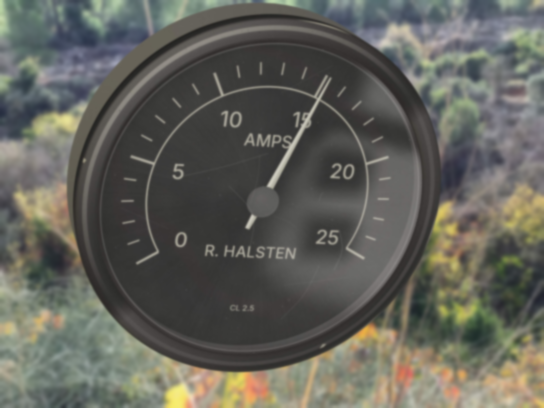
A 15
